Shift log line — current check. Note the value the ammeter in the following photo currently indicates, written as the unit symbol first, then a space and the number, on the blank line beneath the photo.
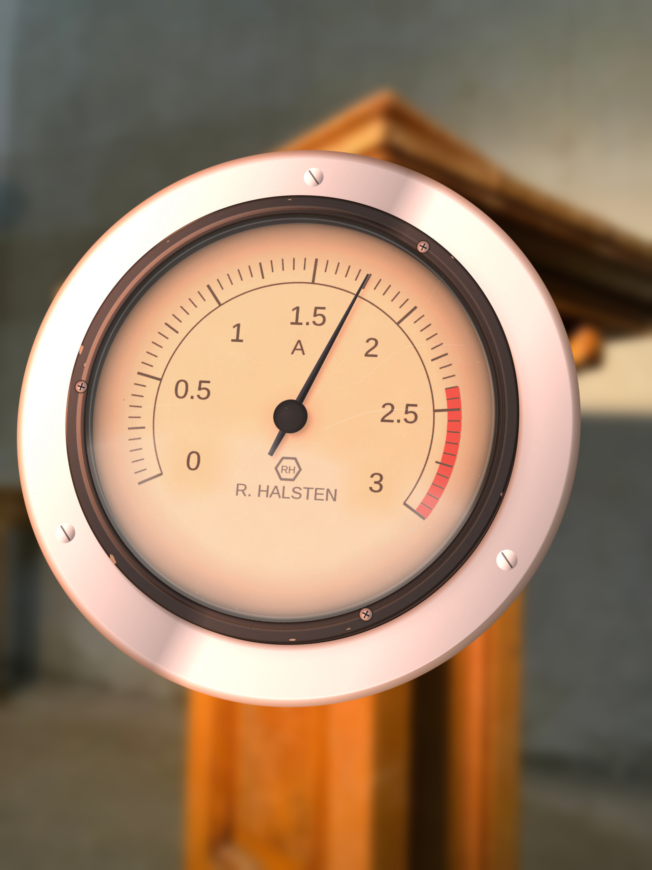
A 1.75
